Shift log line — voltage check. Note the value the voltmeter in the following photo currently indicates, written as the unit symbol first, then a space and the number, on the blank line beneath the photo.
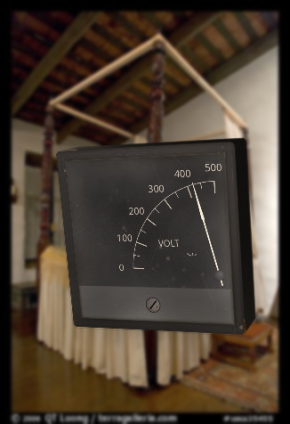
V 425
